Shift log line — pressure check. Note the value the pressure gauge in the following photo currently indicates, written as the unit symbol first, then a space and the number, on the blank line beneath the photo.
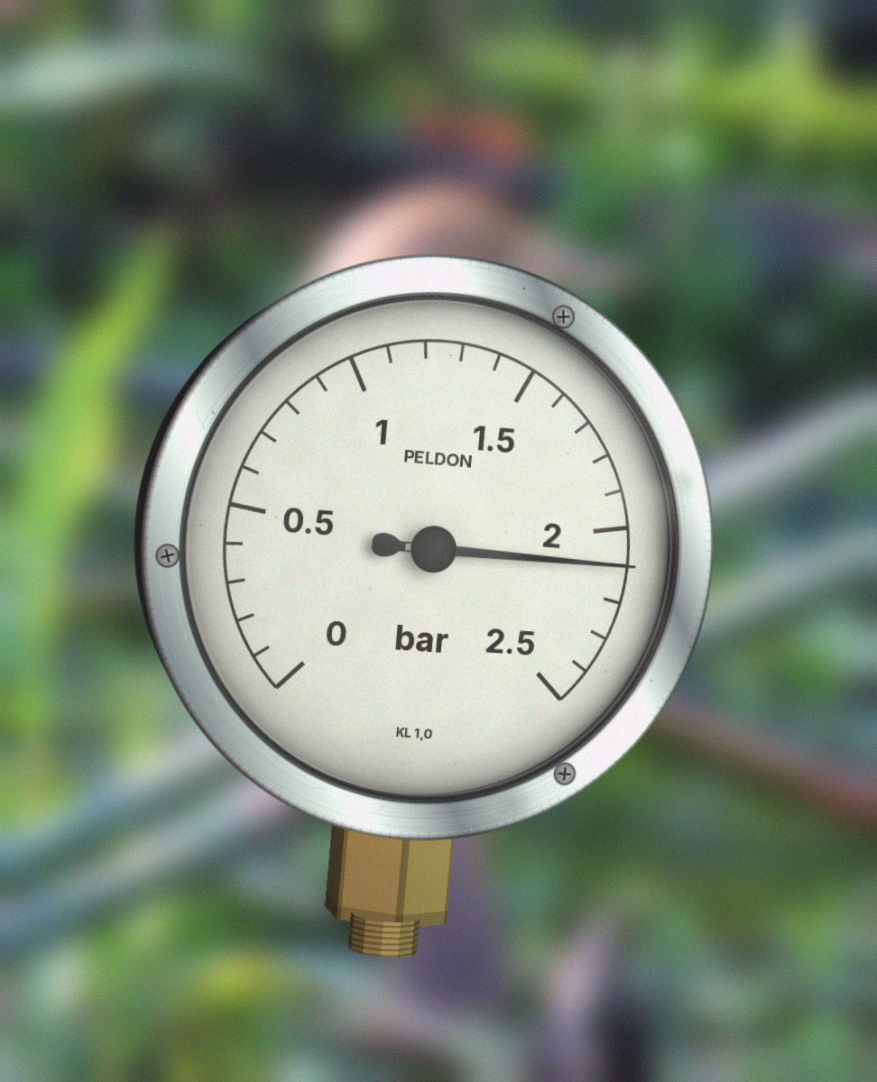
bar 2.1
